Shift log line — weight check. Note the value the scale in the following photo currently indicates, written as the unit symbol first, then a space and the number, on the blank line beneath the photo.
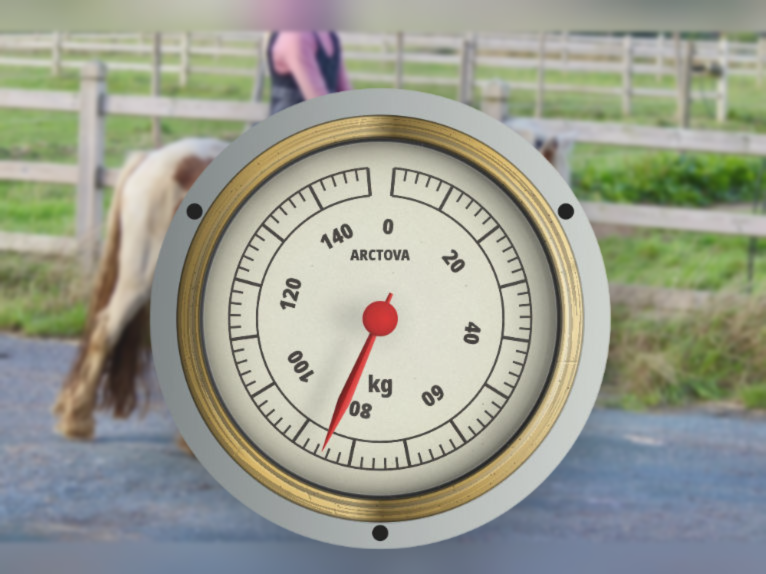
kg 85
